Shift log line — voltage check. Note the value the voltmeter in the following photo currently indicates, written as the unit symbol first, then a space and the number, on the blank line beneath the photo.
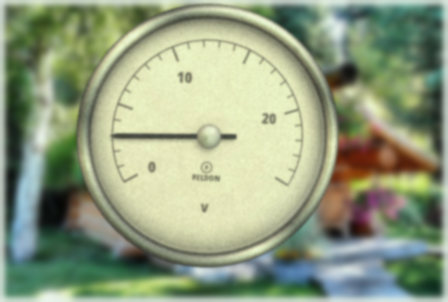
V 3
